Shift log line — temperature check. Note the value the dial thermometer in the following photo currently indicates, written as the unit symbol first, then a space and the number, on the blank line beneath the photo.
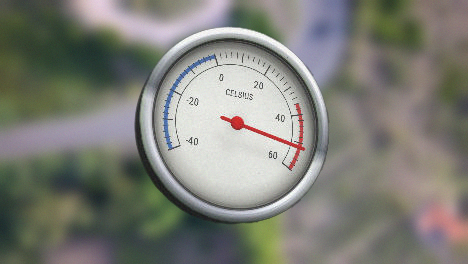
°C 52
